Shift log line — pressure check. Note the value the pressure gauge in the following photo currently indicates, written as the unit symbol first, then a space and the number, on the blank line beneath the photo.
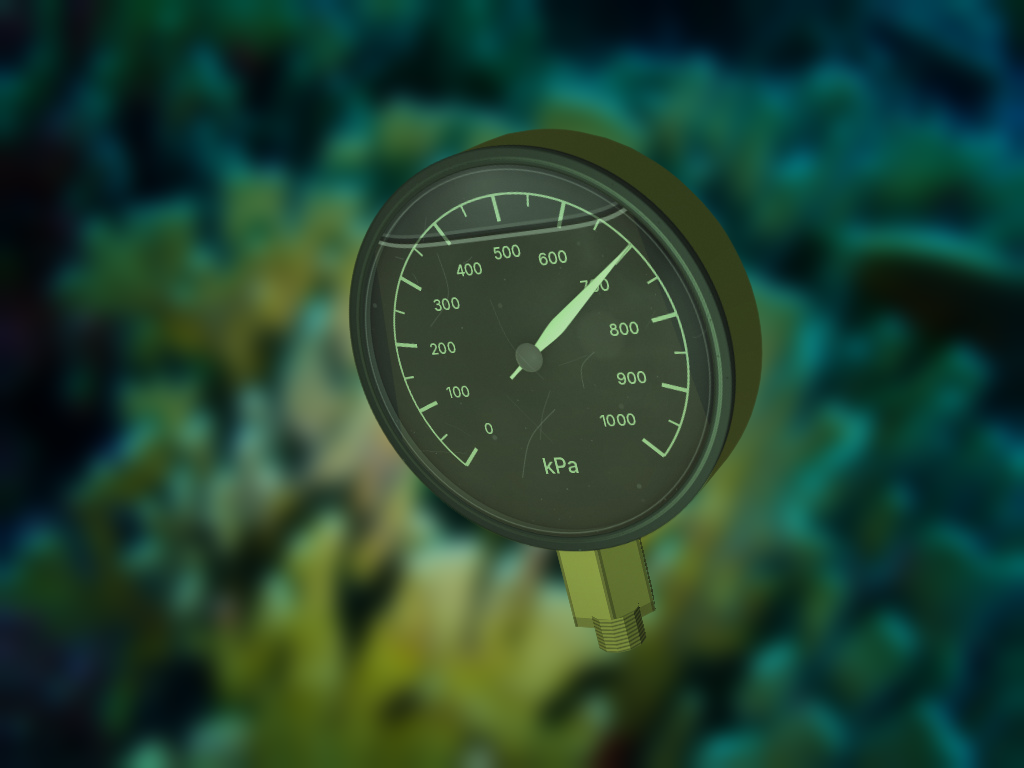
kPa 700
